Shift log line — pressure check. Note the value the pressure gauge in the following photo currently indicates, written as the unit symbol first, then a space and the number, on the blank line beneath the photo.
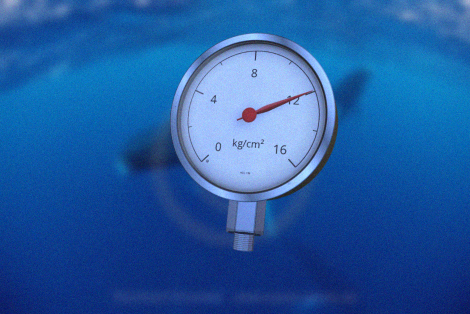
kg/cm² 12
